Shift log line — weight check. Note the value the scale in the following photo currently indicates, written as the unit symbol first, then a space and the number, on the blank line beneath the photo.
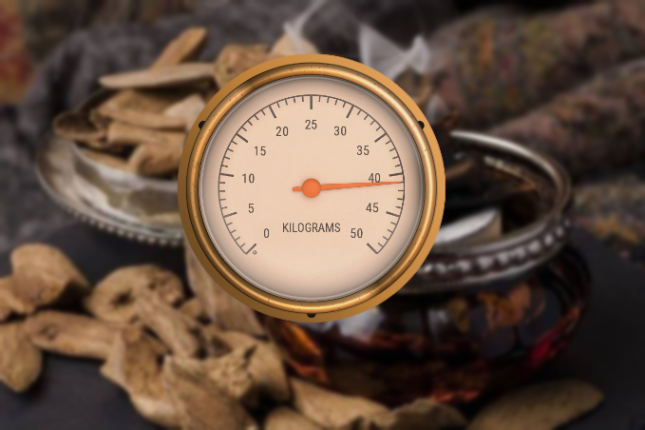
kg 41
